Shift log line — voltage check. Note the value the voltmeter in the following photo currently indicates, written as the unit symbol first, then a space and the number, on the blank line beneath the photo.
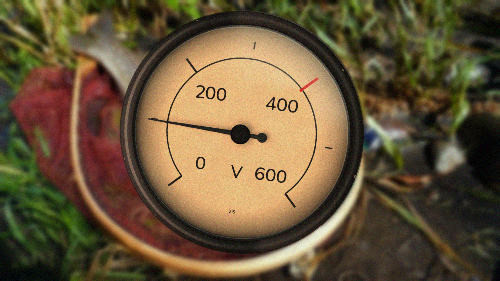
V 100
